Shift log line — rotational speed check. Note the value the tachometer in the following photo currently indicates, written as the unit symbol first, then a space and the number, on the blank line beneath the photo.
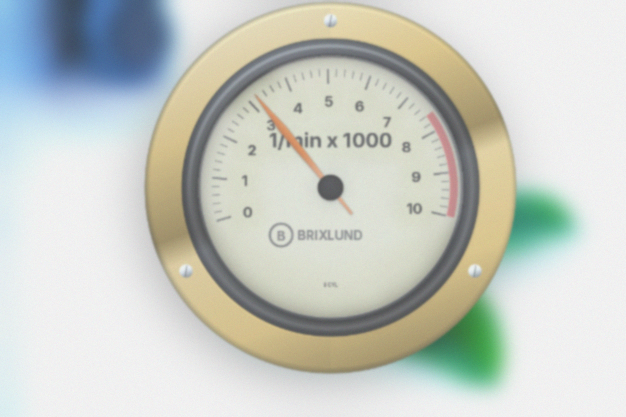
rpm 3200
